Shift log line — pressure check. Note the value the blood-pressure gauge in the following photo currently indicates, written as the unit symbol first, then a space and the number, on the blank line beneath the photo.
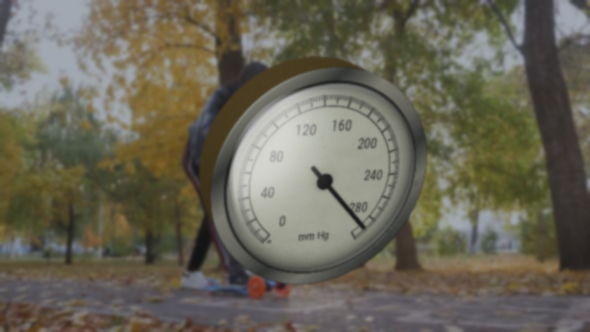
mmHg 290
